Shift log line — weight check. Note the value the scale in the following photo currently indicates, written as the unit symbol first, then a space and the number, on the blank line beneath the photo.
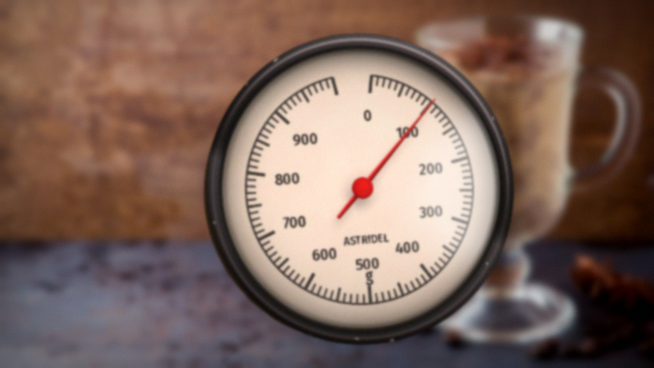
g 100
